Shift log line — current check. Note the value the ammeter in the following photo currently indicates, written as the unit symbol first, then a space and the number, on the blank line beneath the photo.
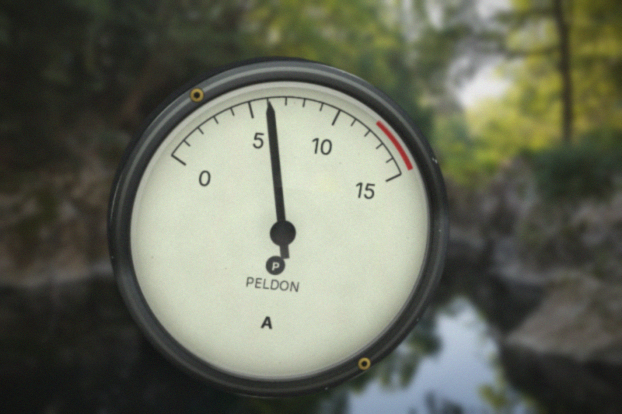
A 6
